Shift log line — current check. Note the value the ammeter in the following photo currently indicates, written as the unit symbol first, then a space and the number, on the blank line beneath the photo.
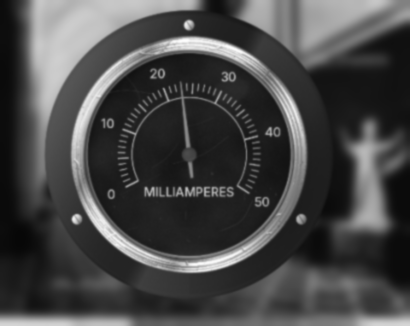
mA 23
